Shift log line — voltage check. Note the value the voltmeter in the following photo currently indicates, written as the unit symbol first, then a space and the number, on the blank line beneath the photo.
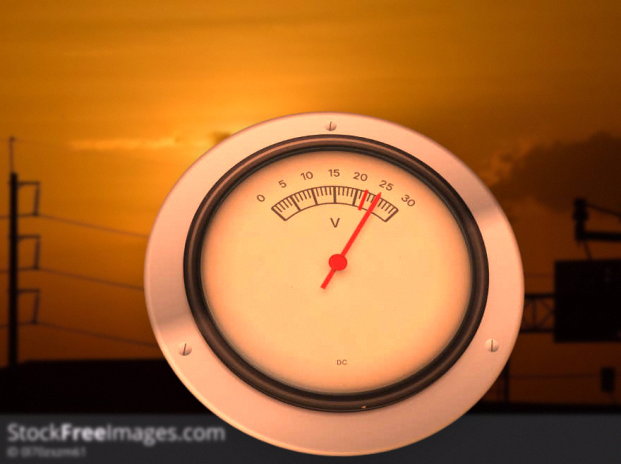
V 25
